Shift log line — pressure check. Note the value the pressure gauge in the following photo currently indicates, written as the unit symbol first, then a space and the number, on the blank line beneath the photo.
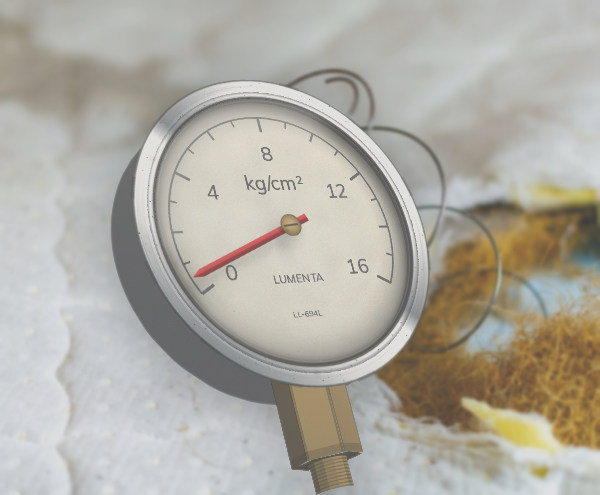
kg/cm² 0.5
